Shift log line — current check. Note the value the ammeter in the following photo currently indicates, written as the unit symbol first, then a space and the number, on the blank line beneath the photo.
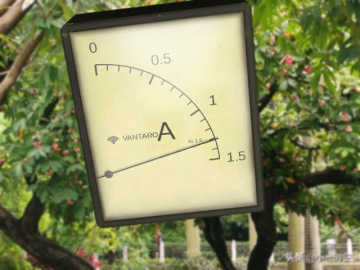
A 1.3
